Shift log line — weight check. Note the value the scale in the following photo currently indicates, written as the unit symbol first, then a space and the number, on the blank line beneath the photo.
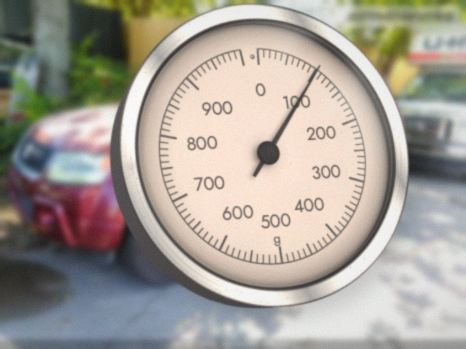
g 100
